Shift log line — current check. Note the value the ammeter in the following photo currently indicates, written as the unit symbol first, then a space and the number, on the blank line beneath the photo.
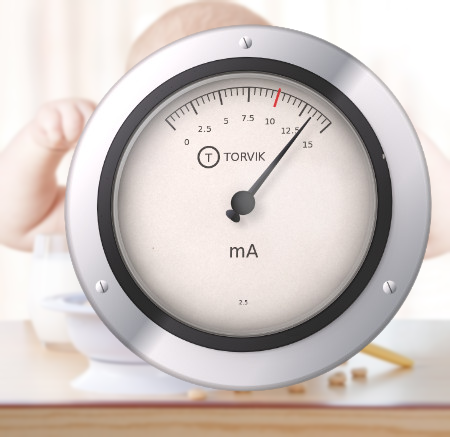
mA 13.5
